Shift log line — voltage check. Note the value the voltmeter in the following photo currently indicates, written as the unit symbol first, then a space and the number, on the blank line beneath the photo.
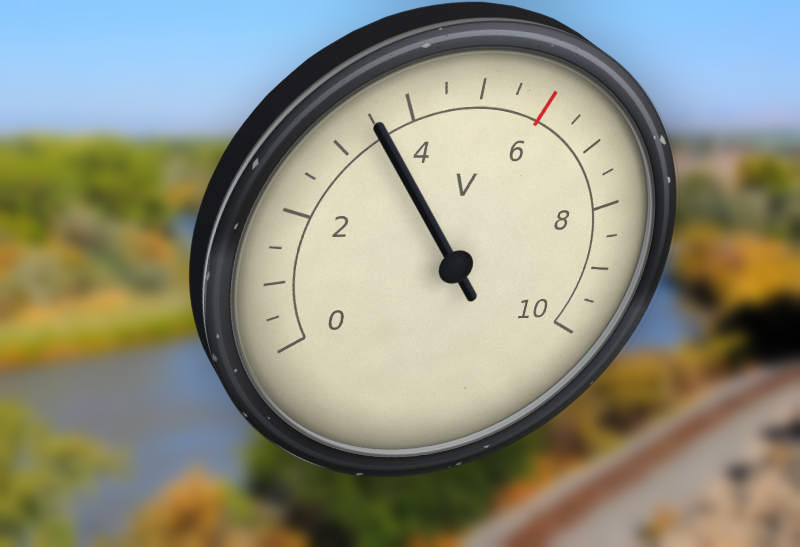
V 3.5
